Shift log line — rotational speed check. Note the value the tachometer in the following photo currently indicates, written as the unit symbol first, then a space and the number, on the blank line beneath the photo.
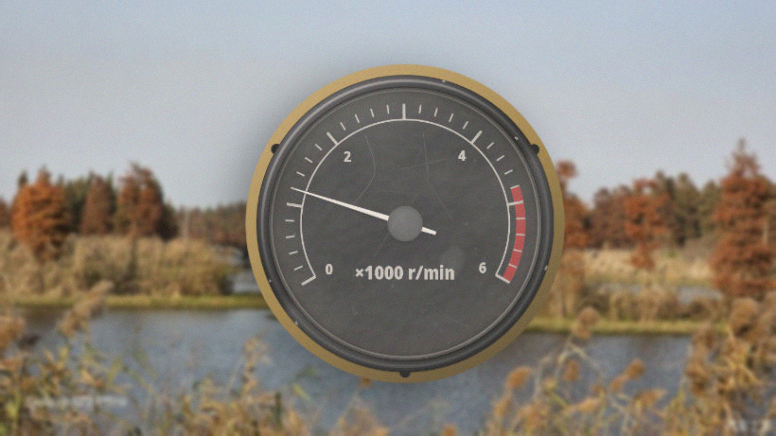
rpm 1200
